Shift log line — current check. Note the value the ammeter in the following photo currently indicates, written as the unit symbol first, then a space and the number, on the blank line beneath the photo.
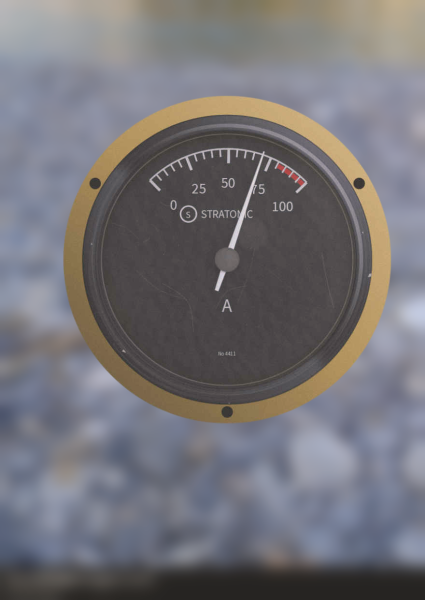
A 70
